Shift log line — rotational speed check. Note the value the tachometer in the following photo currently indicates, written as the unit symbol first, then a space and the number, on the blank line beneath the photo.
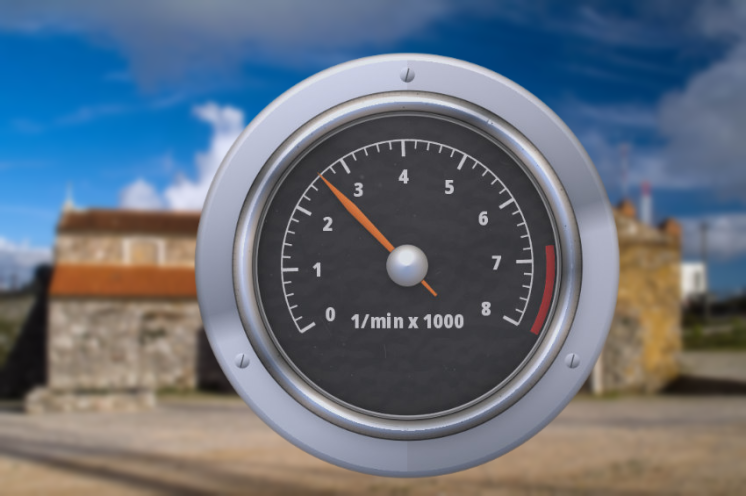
rpm 2600
